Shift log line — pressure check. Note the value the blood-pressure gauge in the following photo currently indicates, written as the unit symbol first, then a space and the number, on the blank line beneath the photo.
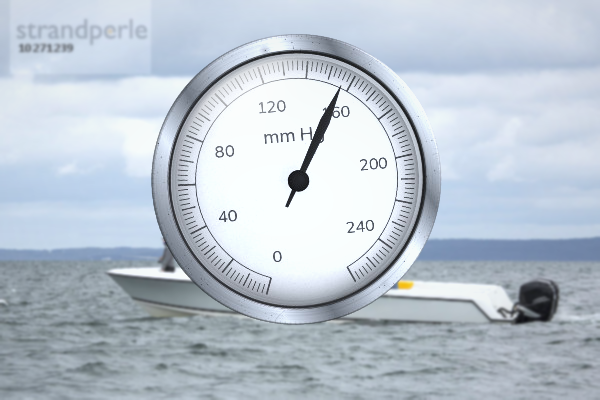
mmHg 156
